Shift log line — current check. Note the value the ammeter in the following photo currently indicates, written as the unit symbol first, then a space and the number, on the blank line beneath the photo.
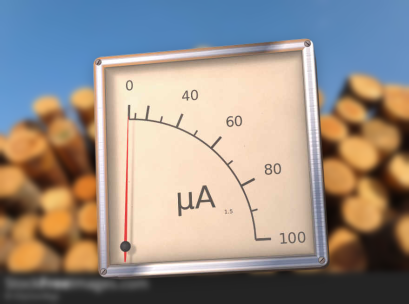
µA 0
